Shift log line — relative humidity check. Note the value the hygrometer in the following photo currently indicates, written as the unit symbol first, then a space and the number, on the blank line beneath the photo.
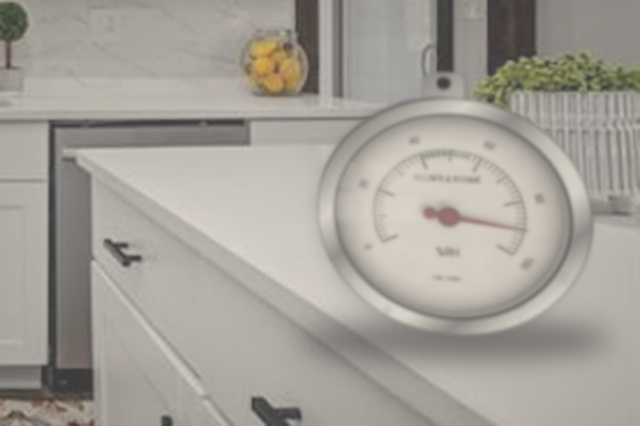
% 90
